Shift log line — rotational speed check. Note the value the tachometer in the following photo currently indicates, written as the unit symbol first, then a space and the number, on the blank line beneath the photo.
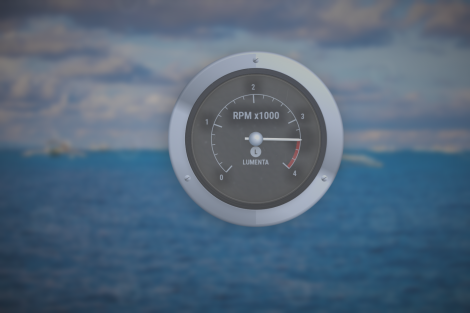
rpm 3400
